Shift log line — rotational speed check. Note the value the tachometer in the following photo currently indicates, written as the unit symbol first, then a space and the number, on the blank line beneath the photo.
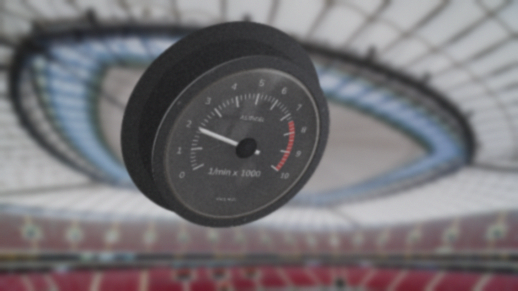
rpm 2000
